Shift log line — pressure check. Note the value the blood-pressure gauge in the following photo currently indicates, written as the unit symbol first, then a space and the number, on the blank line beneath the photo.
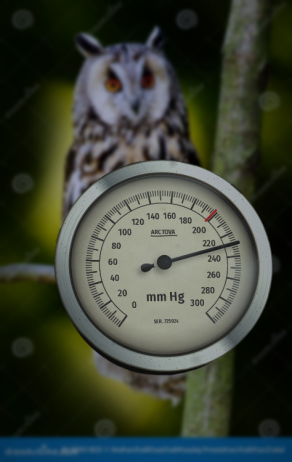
mmHg 230
